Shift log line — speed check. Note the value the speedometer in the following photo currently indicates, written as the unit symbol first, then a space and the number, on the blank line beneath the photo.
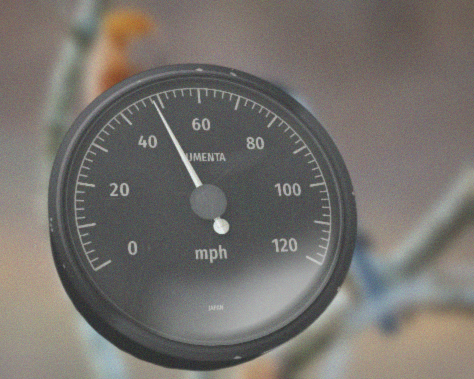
mph 48
